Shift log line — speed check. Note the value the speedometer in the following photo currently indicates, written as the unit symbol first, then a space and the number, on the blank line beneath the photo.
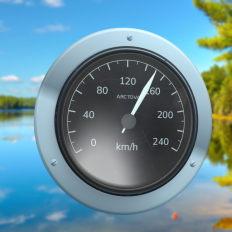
km/h 150
